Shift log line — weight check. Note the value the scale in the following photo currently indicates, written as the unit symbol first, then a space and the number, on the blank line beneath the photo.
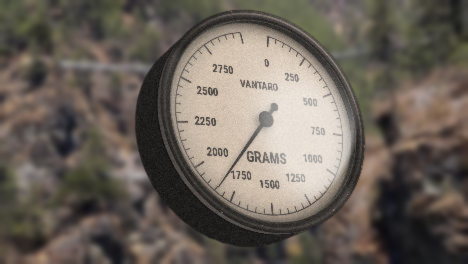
g 1850
